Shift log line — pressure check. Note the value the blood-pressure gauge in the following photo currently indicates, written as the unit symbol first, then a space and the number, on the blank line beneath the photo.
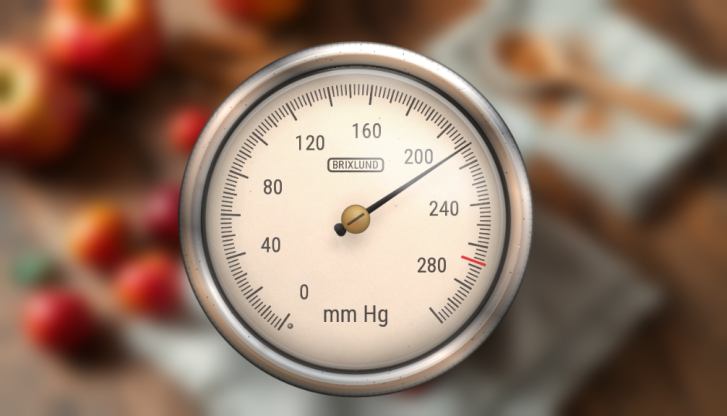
mmHg 212
